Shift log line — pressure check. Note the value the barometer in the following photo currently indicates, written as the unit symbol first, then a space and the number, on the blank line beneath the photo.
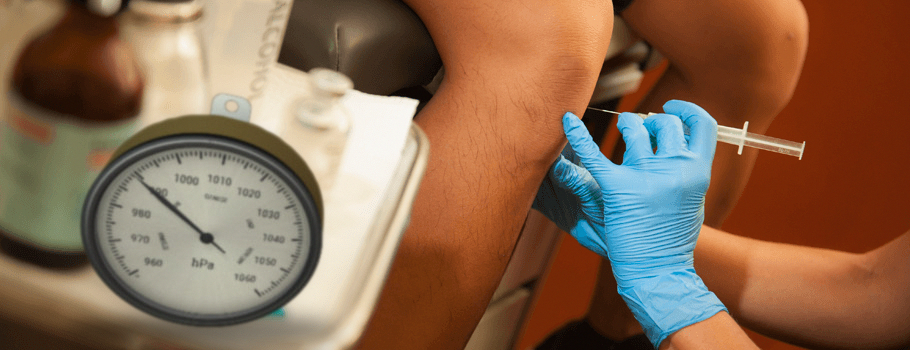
hPa 990
